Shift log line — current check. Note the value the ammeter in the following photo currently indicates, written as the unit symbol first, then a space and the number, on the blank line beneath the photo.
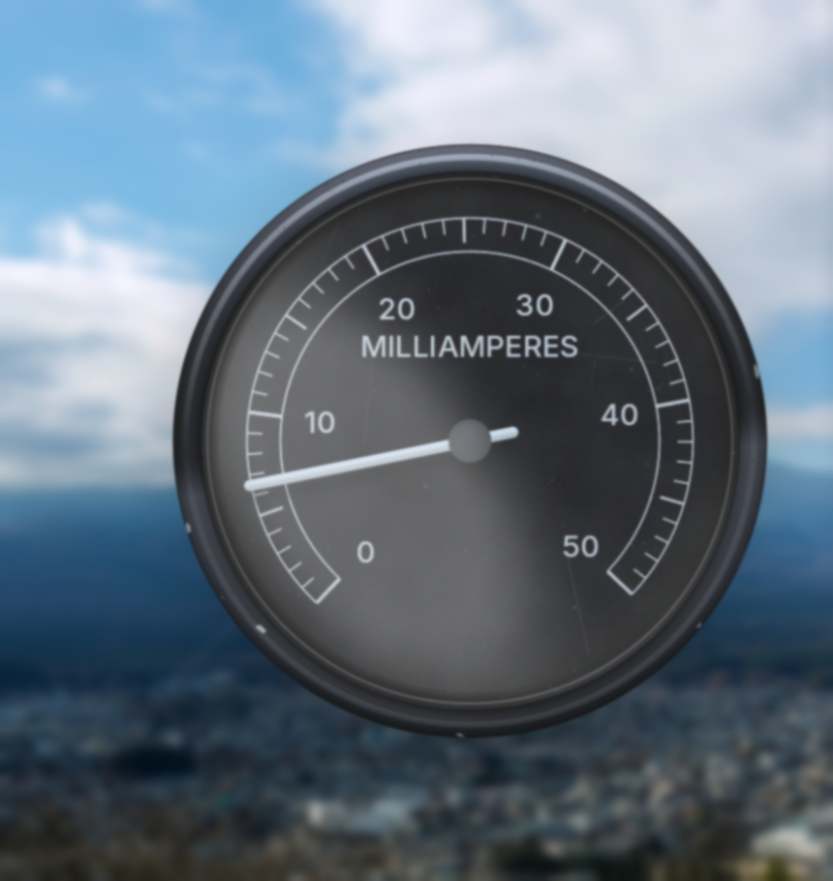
mA 6.5
